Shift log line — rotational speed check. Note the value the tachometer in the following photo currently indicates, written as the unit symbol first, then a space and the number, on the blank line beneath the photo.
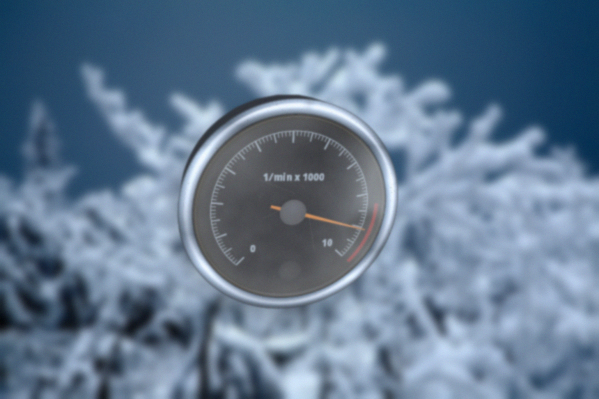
rpm 9000
